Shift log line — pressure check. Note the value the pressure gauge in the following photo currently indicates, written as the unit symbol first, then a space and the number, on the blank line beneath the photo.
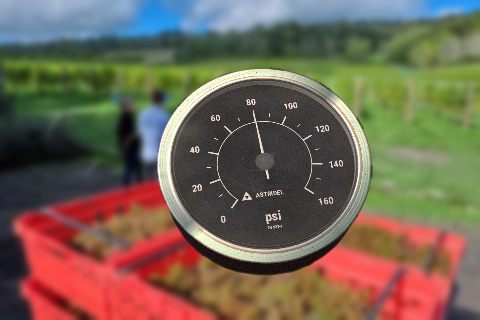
psi 80
